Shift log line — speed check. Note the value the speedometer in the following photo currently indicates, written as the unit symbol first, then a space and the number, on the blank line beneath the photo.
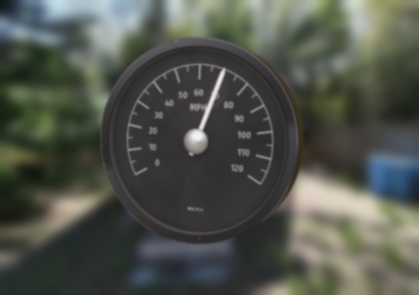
mph 70
